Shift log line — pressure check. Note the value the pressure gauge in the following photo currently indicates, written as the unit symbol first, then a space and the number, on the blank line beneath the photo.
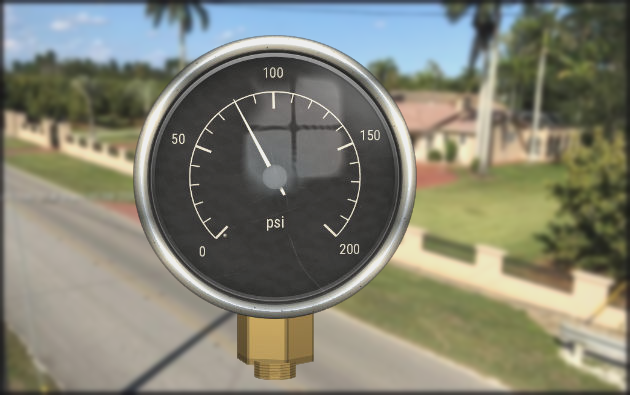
psi 80
